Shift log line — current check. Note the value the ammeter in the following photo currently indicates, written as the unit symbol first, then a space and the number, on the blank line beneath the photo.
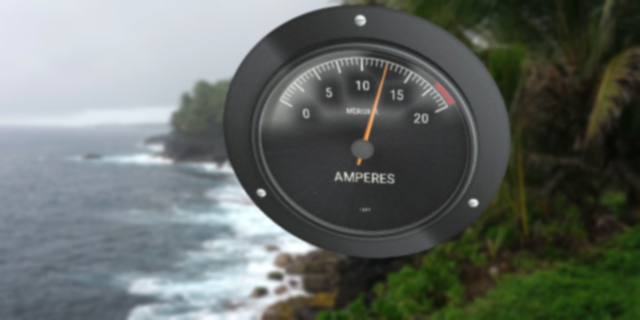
A 12.5
